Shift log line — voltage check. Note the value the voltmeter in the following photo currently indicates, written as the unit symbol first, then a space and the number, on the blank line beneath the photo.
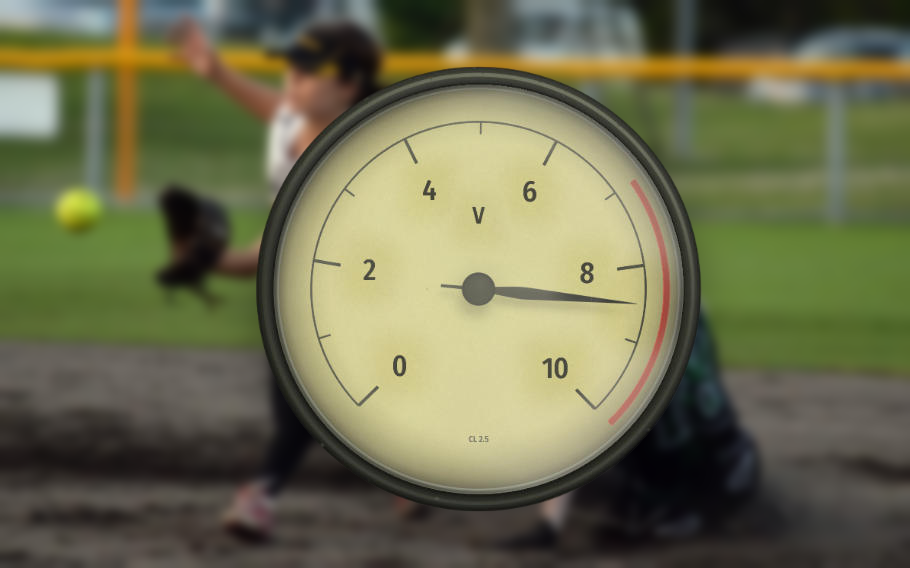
V 8.5
